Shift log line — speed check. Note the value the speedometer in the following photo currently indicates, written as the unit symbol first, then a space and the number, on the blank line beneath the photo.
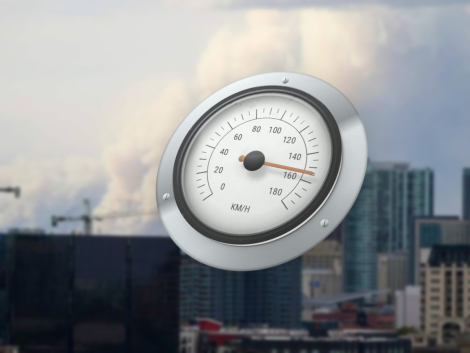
km/h 155
